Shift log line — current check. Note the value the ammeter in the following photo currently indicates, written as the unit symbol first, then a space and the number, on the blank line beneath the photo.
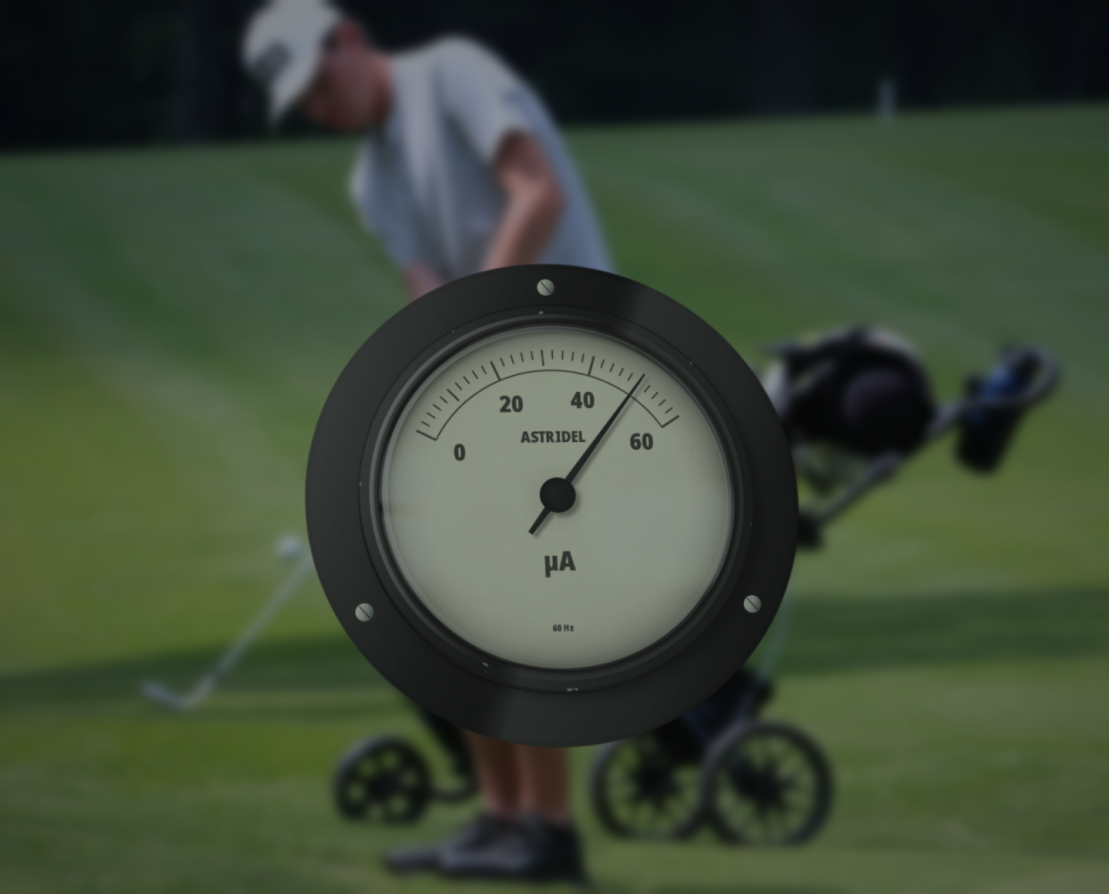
µA 50
